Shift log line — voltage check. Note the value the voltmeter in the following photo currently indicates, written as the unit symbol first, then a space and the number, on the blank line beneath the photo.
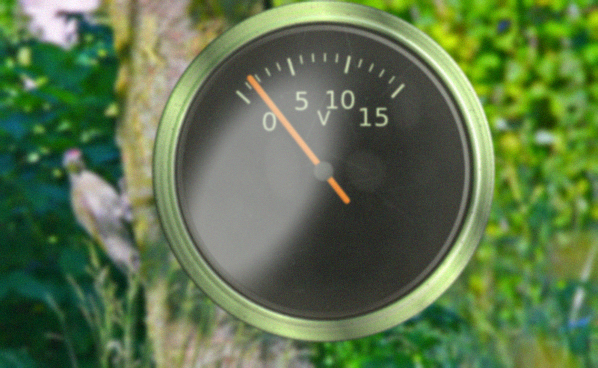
V 1.5
